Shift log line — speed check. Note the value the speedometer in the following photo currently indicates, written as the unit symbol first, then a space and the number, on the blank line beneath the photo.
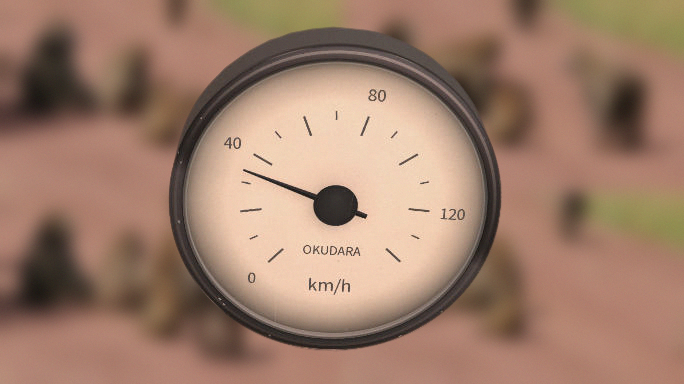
km/h 35
